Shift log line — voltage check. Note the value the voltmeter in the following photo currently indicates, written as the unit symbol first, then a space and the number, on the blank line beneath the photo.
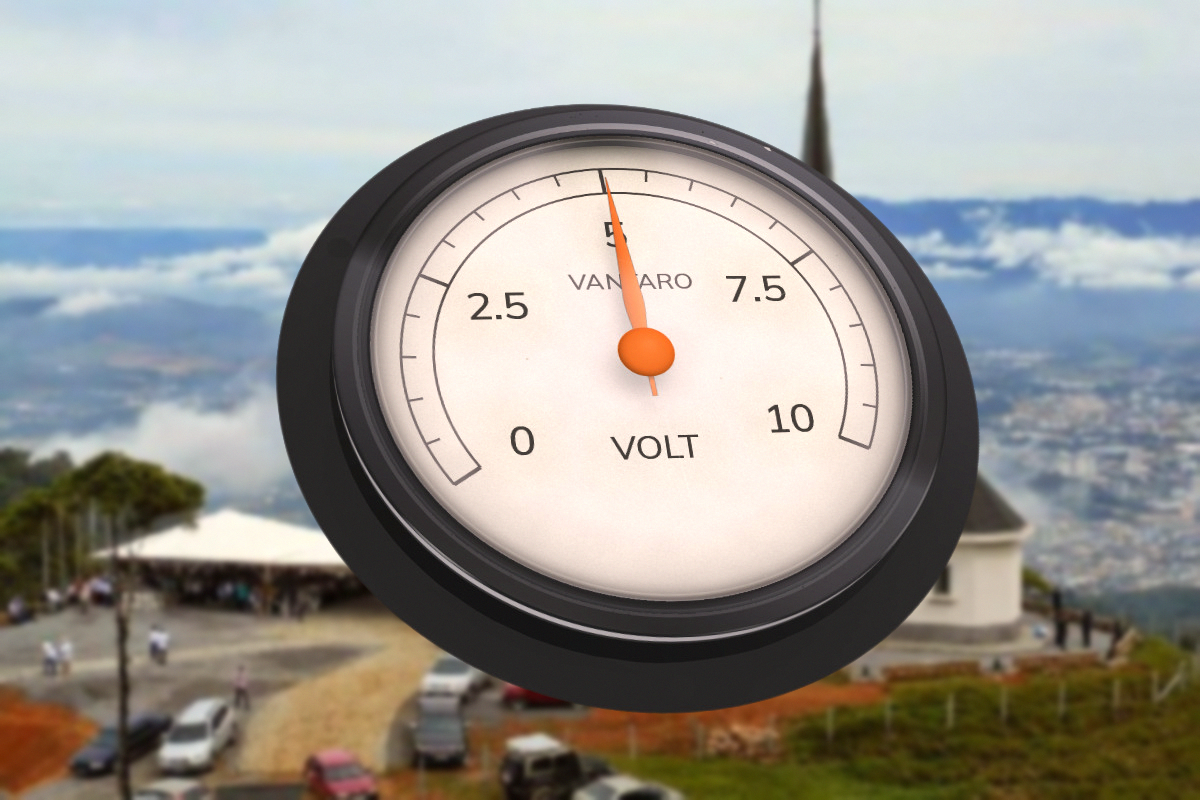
V 5
